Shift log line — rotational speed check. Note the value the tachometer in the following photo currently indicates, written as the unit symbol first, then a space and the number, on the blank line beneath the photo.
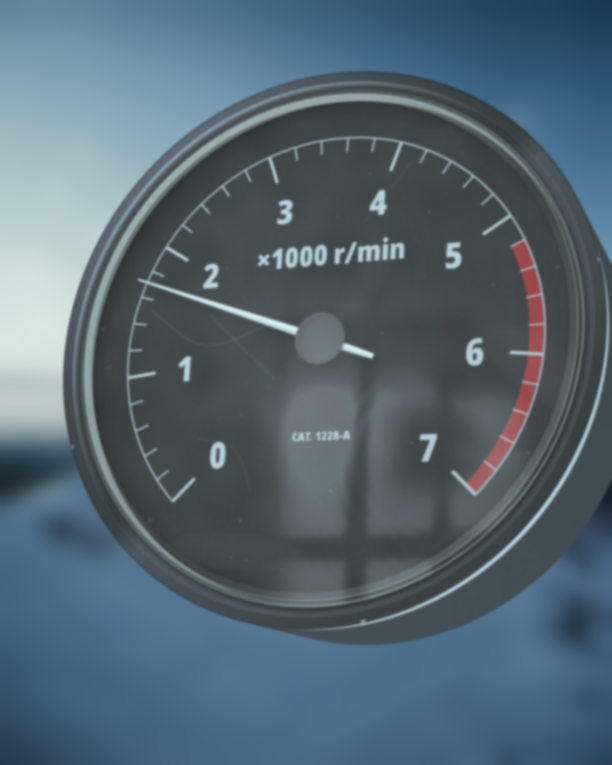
rpm 1700
